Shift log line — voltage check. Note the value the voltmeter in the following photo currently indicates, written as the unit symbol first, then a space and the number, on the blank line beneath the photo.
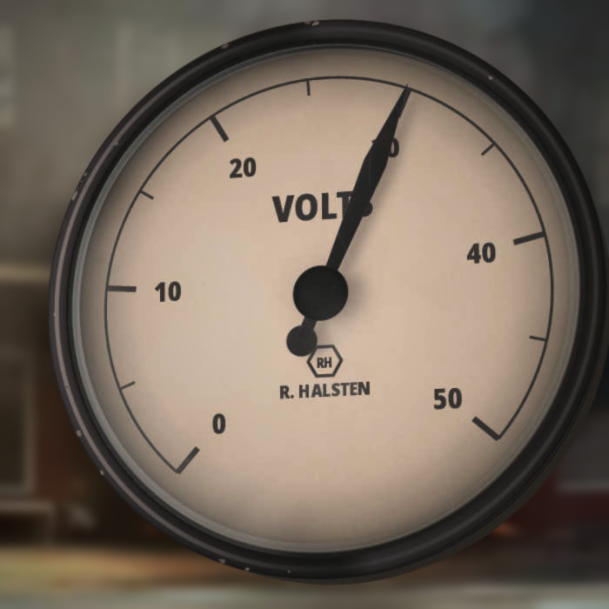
V 30
